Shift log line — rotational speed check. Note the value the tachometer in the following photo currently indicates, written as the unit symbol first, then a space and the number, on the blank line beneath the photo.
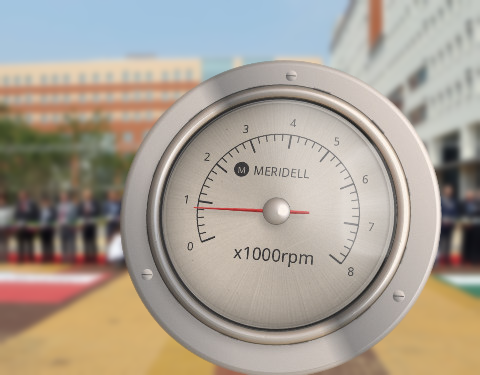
rpm 800
